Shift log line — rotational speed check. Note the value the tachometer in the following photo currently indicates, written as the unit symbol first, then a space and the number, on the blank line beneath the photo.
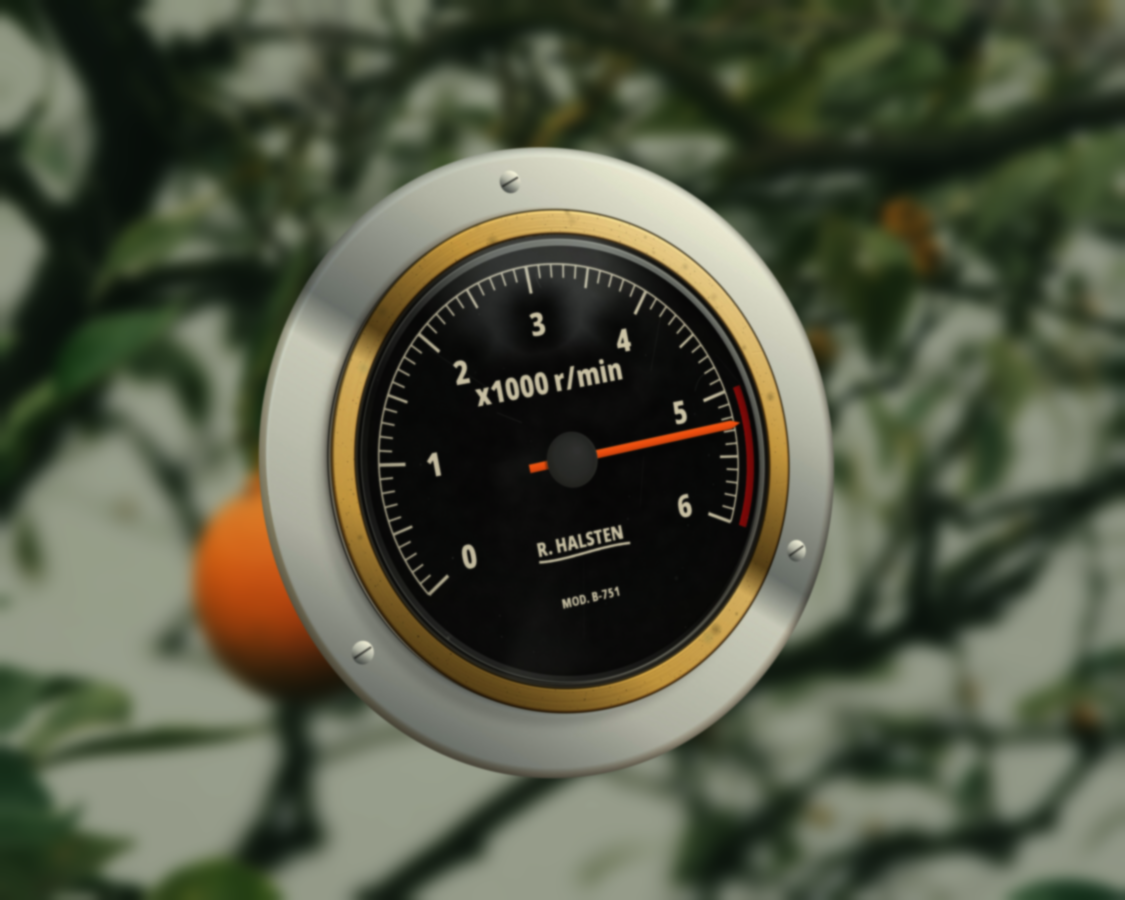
rpm 5250
